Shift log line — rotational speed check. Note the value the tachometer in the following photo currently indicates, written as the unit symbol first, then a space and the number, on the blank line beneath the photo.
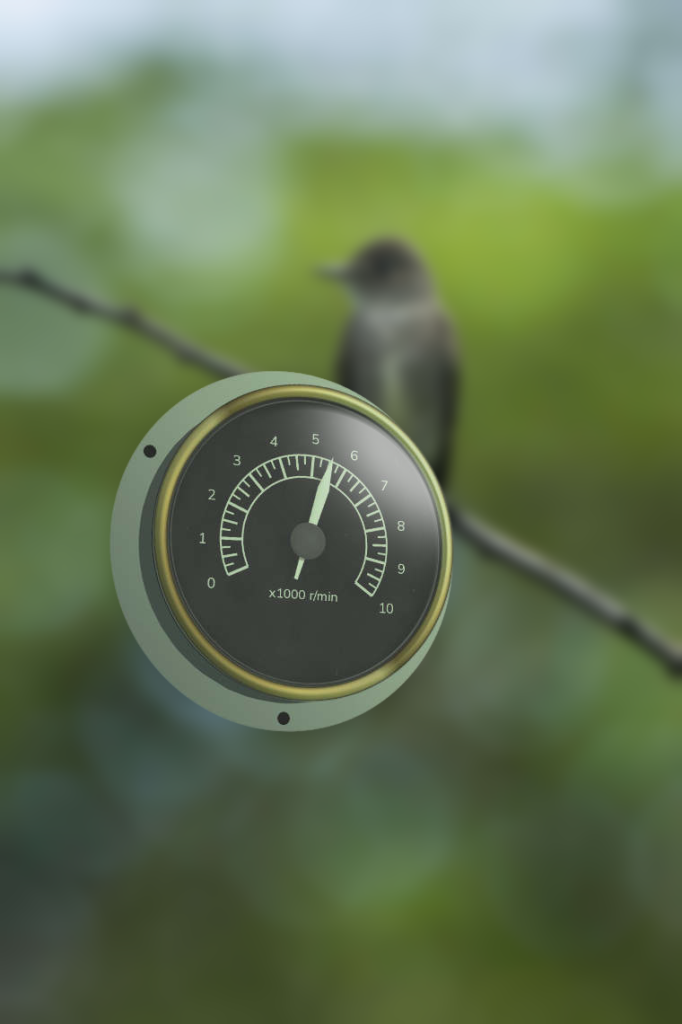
rpm 5500
